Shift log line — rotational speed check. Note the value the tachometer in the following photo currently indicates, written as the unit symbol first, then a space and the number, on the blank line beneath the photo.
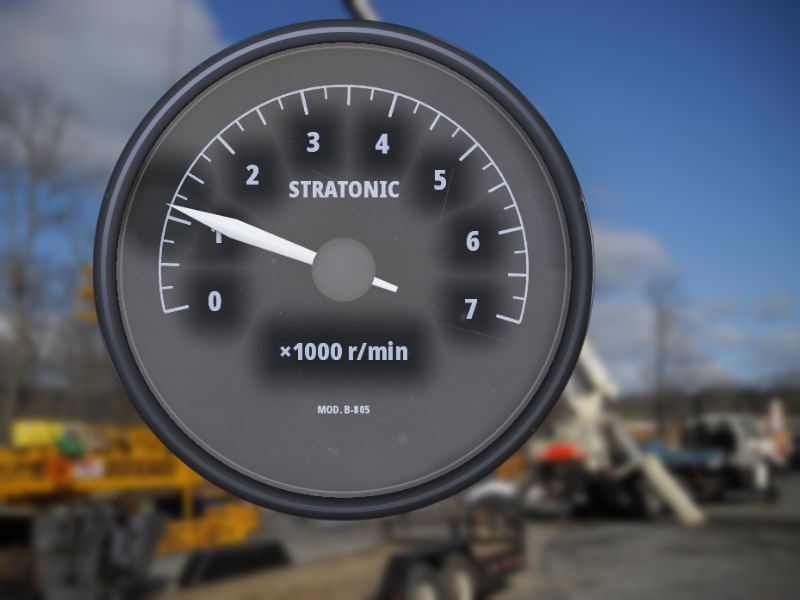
rpm 1125
